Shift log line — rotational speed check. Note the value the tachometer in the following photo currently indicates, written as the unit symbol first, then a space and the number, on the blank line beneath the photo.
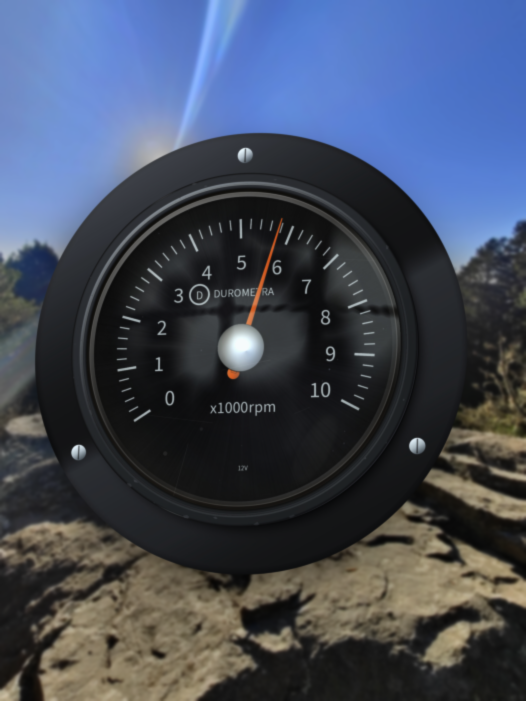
rpm 5800
